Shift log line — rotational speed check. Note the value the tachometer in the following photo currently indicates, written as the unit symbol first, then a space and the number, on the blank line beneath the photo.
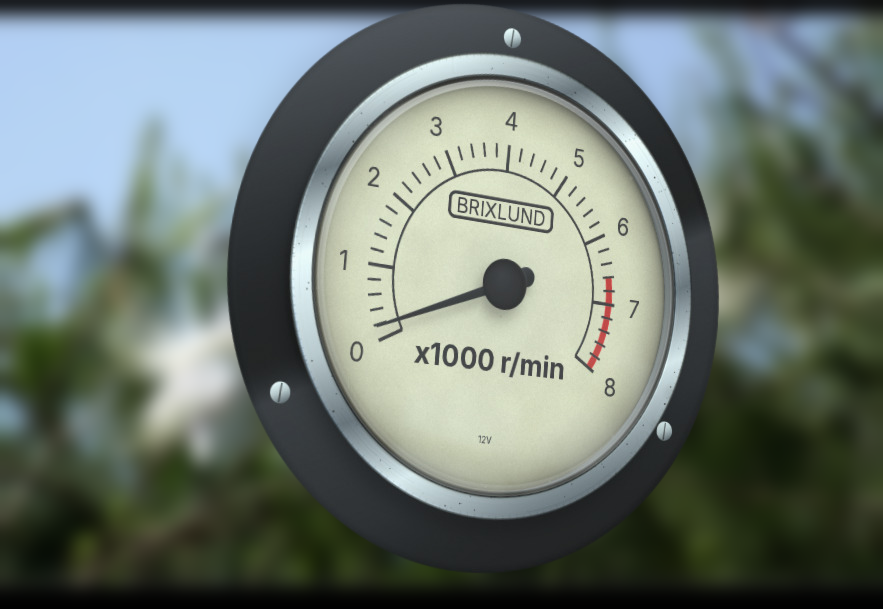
rpm 200
